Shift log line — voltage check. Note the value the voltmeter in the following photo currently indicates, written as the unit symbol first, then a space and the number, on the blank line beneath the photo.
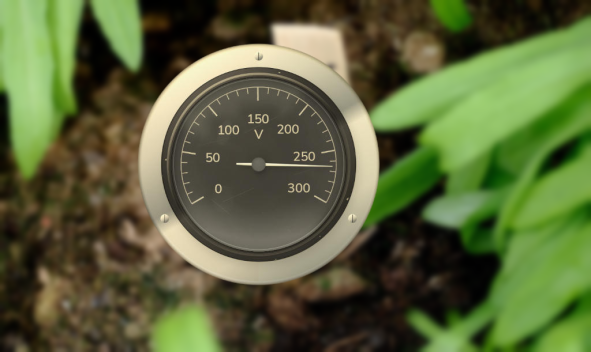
V 265
